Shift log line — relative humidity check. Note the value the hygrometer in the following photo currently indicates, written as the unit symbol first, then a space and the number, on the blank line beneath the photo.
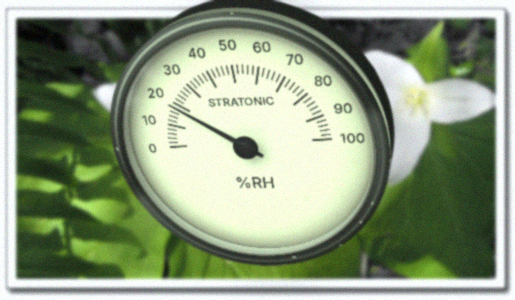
% 20
